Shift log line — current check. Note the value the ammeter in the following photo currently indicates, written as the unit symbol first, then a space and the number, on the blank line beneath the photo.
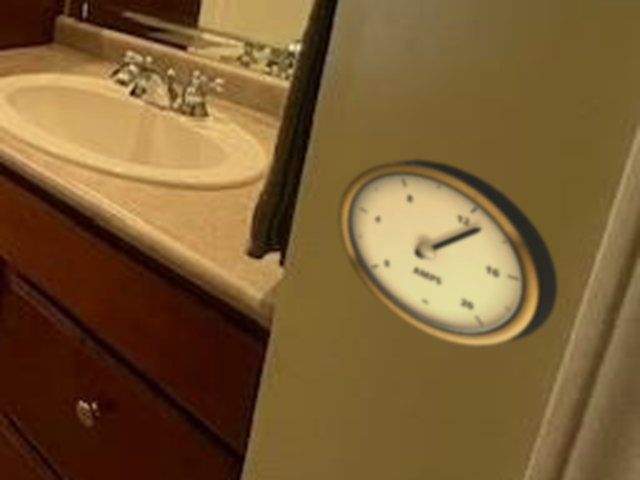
A 13
